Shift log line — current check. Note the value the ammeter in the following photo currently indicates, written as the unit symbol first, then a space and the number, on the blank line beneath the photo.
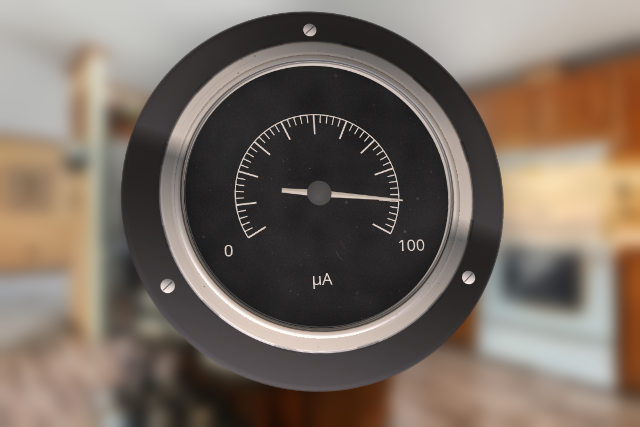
µA 90
